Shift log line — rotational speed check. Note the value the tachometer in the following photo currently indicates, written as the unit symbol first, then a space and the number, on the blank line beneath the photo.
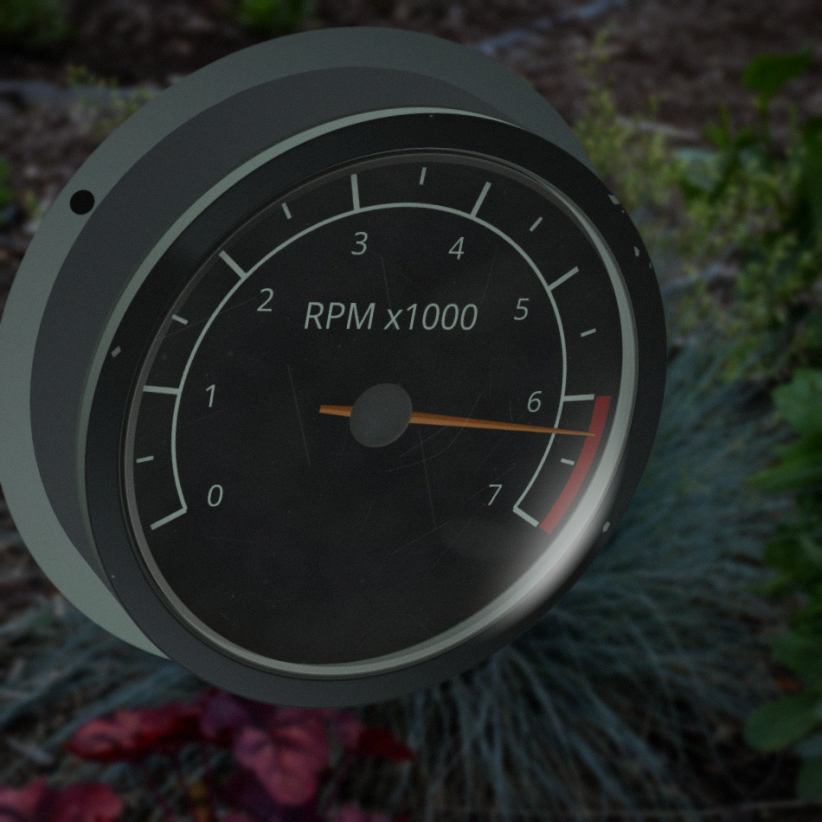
rpm 6250
